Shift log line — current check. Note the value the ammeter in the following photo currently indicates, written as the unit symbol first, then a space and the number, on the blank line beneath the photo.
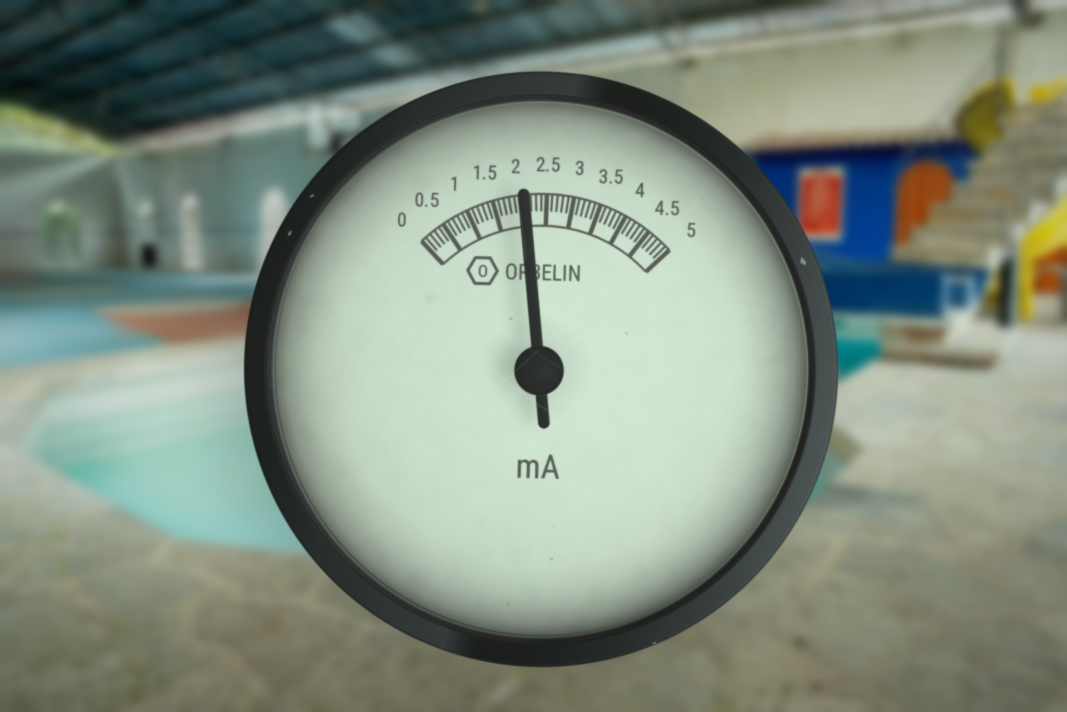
mA 2.1
